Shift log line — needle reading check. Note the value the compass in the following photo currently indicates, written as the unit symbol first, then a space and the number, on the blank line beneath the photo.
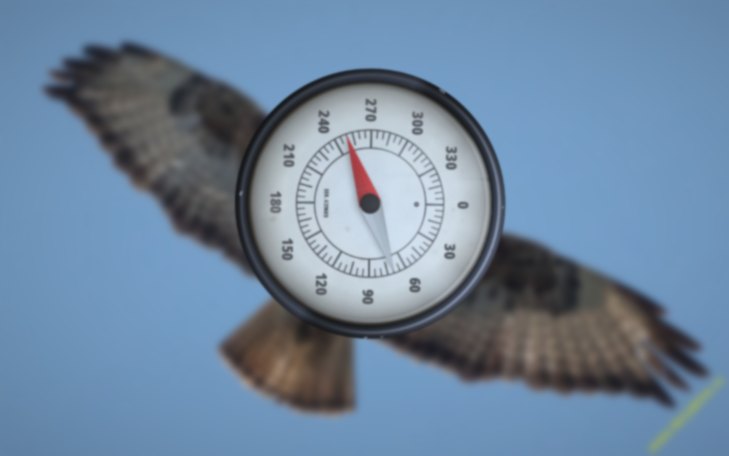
° 250
